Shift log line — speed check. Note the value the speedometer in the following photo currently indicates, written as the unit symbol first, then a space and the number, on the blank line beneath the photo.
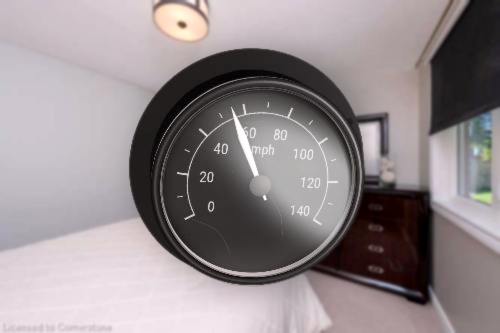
mph 55
